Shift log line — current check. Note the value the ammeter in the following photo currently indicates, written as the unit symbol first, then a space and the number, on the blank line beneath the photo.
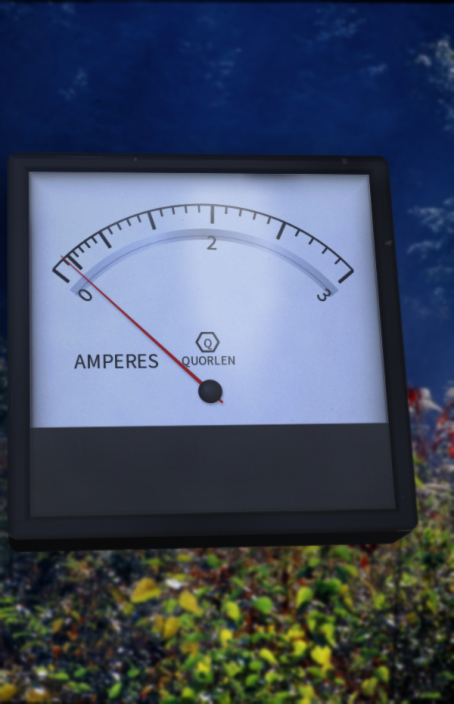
A 0.4
